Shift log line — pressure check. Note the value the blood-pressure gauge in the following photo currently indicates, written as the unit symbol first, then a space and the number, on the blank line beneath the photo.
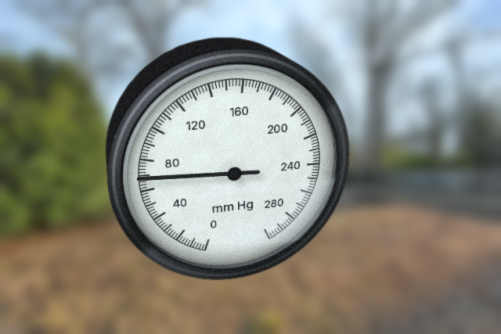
mmHg 70
